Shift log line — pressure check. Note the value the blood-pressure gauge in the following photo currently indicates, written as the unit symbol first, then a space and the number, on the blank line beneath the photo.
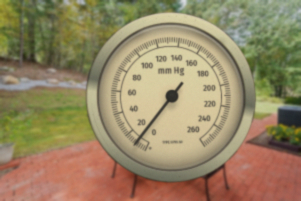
mmHg 10
